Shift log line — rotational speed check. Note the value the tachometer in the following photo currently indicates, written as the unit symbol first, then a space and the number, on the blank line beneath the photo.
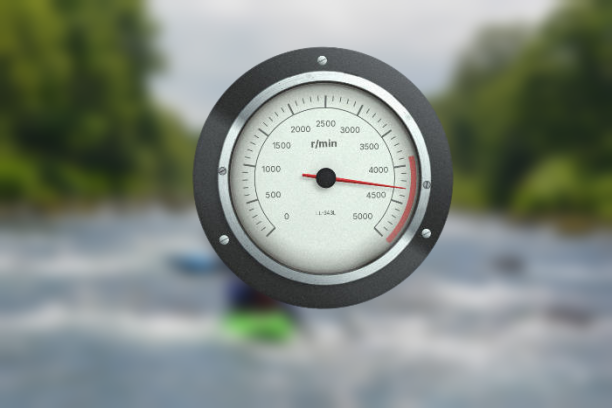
rpm 4300
